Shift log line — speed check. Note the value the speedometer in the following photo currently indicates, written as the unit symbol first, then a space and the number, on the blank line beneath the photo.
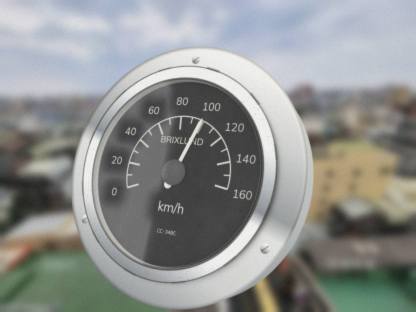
km/h 100
